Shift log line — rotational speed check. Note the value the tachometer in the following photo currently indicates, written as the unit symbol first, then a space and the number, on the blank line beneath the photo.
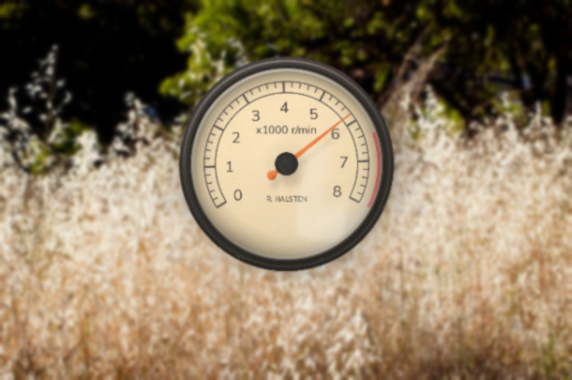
rpm 5800
